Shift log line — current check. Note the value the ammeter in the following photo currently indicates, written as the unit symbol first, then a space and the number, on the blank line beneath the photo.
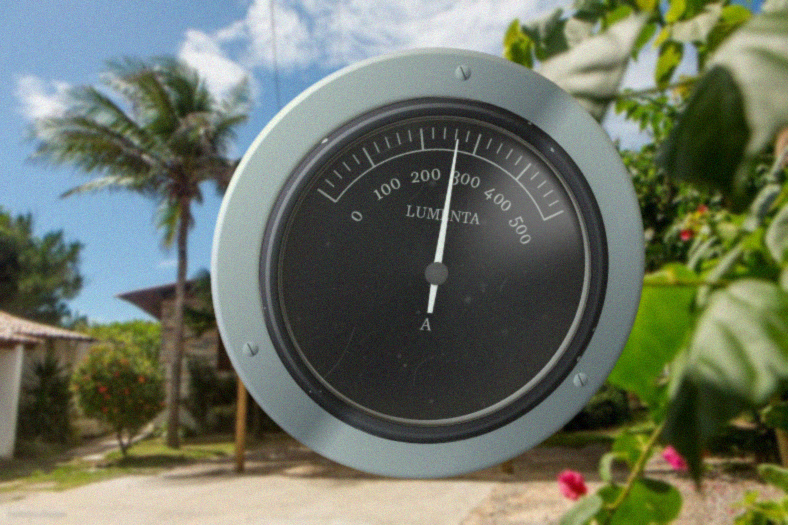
A 260
